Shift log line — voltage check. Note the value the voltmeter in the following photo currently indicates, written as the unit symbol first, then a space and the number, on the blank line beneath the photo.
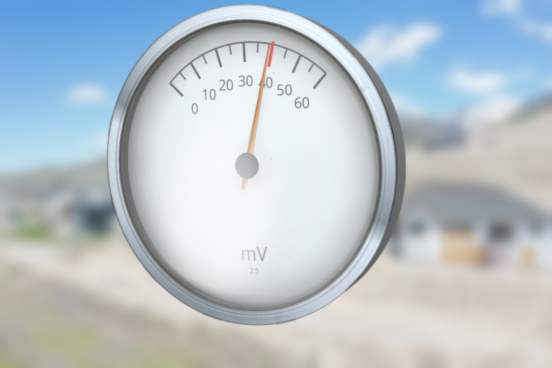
mV 40
